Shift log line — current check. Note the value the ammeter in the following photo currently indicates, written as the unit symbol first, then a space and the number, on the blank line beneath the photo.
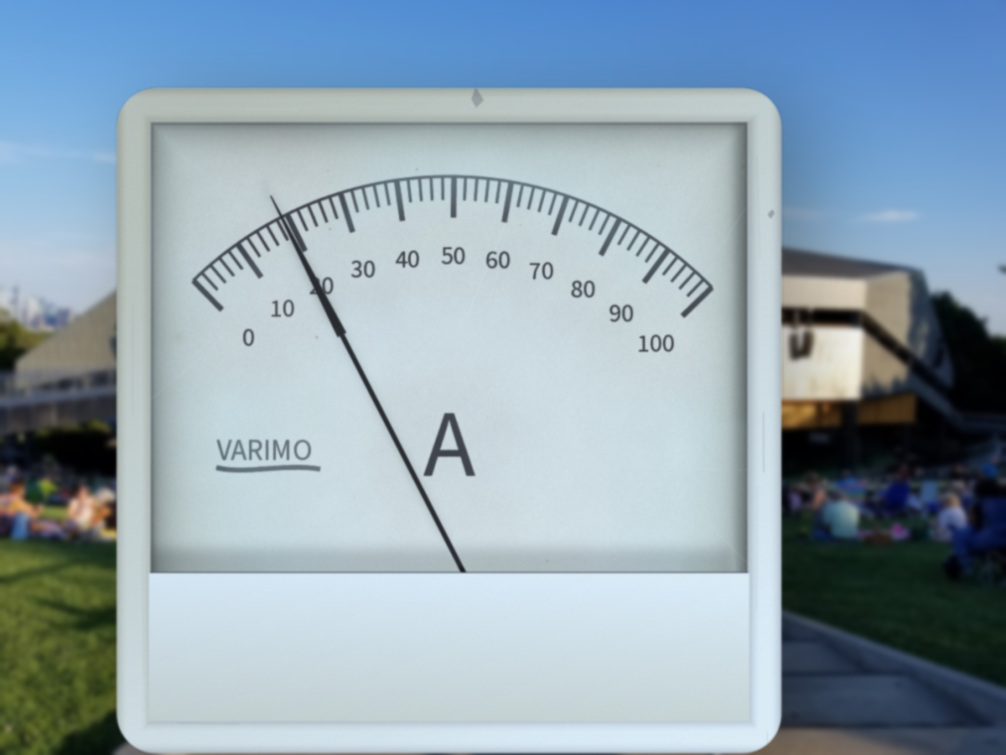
A 19
